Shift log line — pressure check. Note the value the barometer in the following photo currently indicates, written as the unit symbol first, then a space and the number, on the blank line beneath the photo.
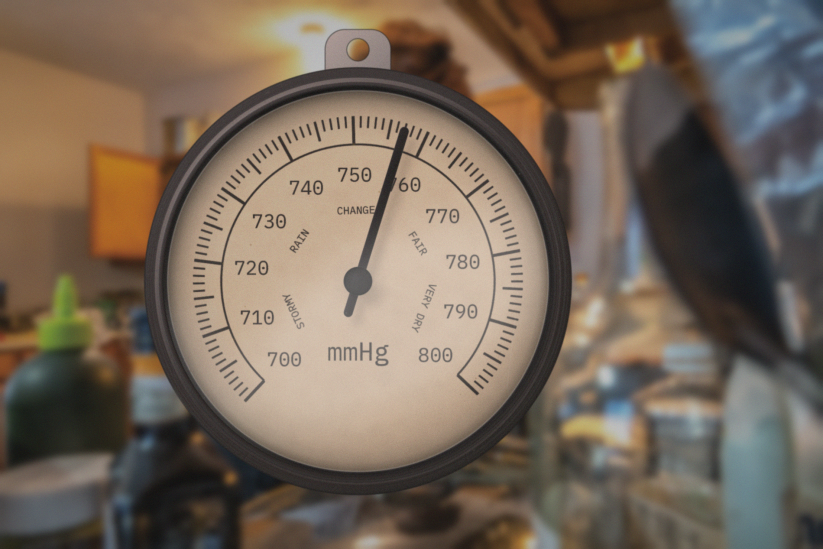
mmHg 757
